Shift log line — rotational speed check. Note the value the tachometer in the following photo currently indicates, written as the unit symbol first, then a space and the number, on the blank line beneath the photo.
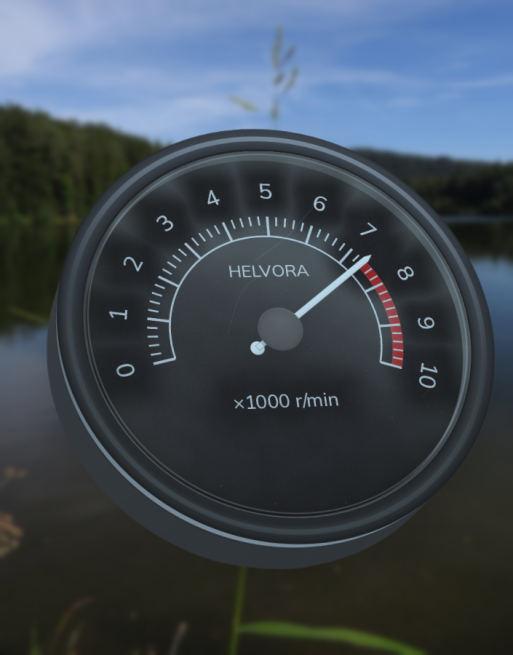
rpm 7400
